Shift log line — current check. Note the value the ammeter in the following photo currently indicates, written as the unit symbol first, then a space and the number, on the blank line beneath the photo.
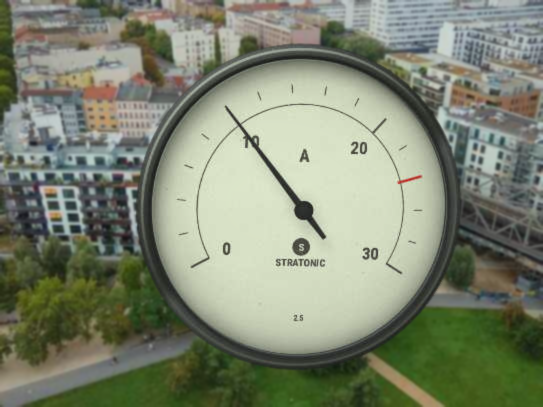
A 10
